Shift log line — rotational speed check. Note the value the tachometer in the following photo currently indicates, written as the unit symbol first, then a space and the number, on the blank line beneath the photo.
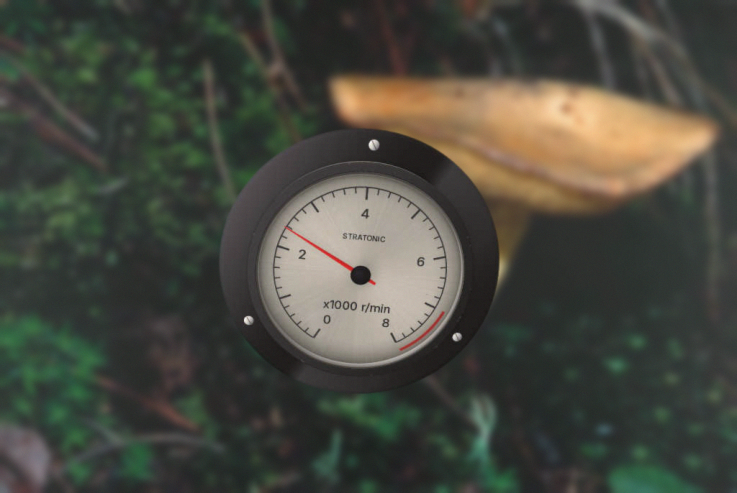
rpm 2400
